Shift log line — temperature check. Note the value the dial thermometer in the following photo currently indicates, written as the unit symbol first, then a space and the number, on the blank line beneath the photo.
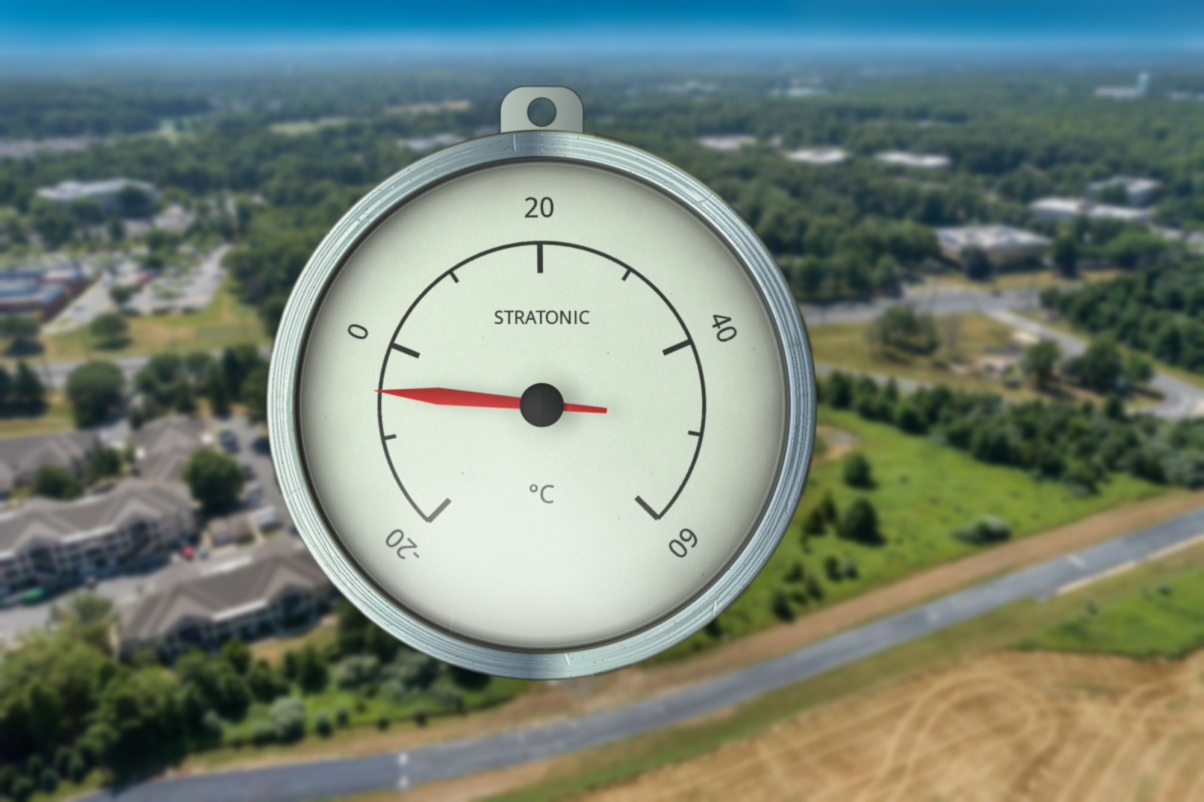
°C -5
